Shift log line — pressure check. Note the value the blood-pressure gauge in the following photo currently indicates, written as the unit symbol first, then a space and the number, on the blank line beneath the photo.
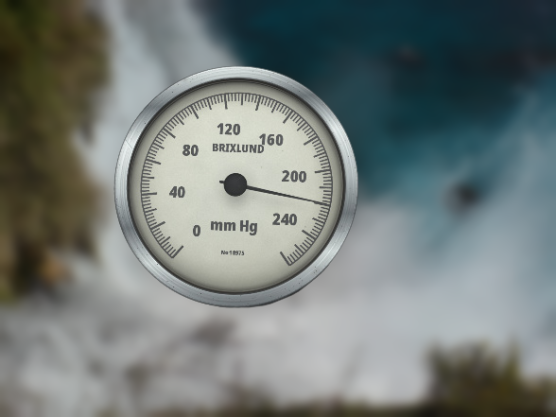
mmHg 220
